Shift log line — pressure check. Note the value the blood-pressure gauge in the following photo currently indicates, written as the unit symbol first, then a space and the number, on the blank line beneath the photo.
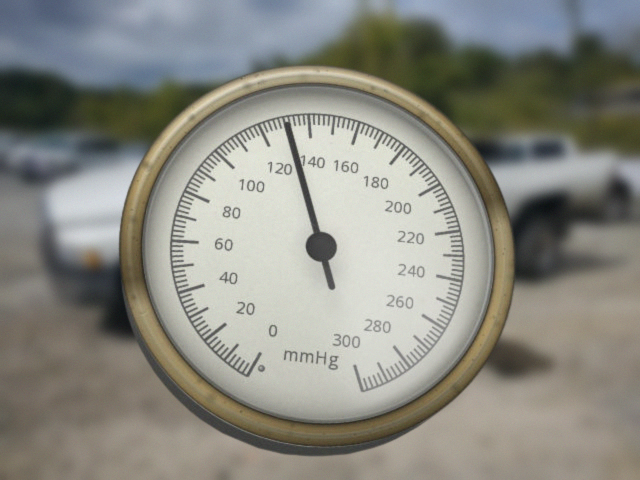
mmHg 130
